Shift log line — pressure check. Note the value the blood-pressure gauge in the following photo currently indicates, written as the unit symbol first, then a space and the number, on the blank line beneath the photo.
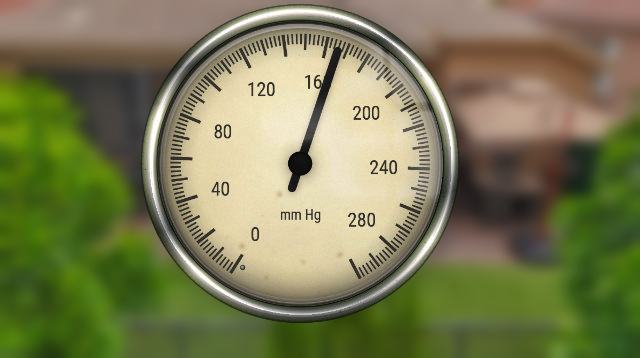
mmHg 166
